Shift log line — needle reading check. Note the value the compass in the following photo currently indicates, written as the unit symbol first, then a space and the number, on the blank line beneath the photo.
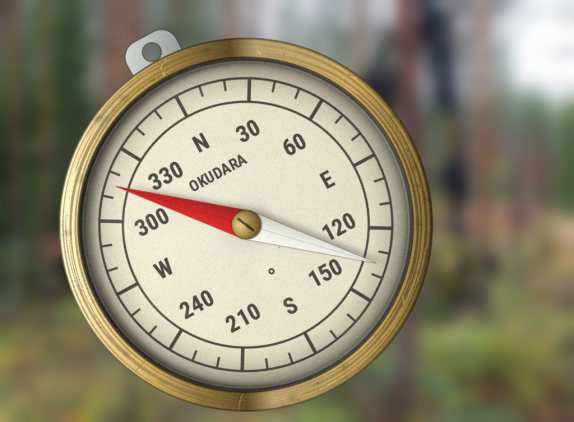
° 315
